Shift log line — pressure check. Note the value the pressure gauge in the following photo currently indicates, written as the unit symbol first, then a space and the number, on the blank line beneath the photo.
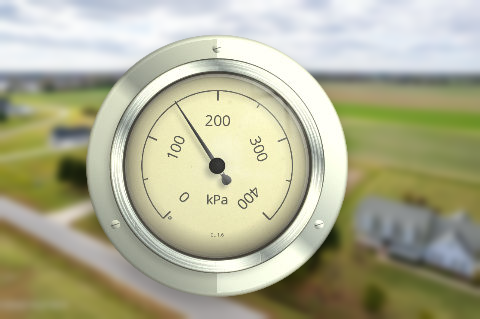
kPa 150
